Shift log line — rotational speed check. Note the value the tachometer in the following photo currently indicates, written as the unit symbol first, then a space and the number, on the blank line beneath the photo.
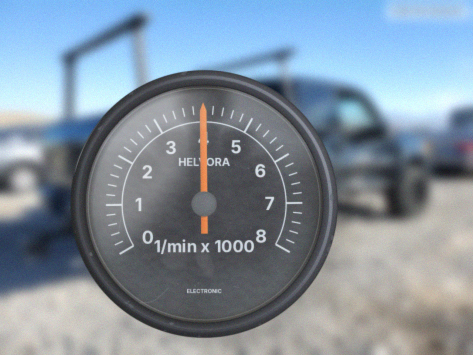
rpm 4000
